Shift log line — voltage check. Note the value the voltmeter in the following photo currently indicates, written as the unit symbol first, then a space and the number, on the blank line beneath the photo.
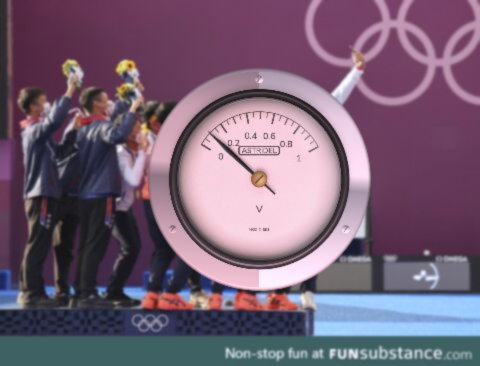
V 0.1
